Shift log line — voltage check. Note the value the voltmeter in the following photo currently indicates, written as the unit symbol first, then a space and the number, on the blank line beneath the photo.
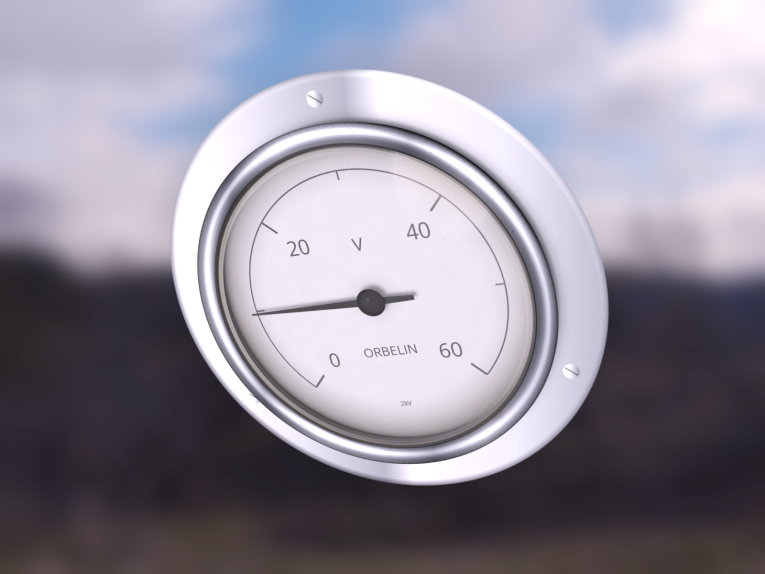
V 10
